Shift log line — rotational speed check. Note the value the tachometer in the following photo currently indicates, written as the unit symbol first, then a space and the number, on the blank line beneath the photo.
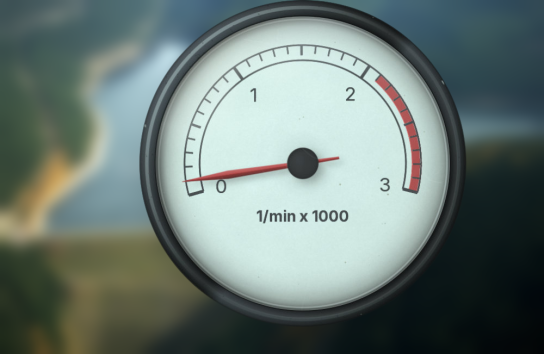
rpm 100
